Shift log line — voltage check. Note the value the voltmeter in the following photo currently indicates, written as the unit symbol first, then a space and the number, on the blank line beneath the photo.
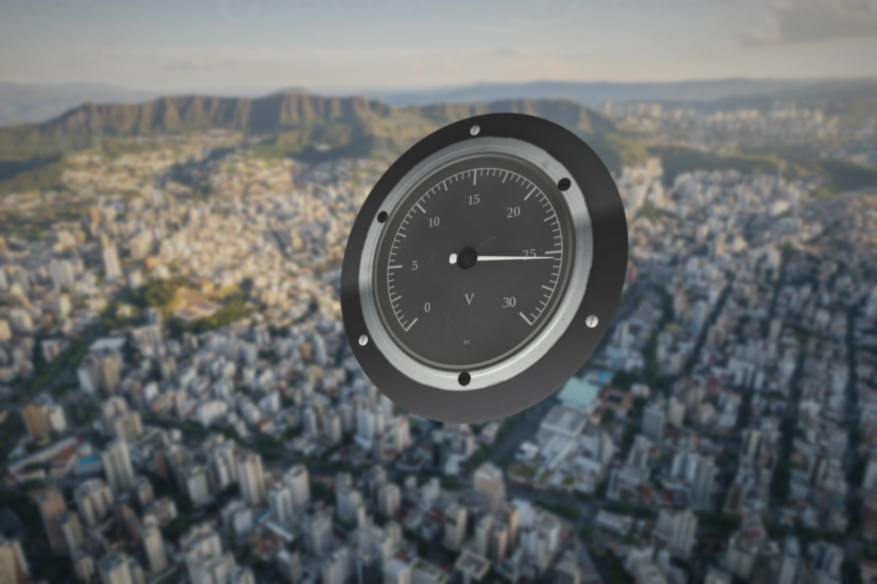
V 25.5
